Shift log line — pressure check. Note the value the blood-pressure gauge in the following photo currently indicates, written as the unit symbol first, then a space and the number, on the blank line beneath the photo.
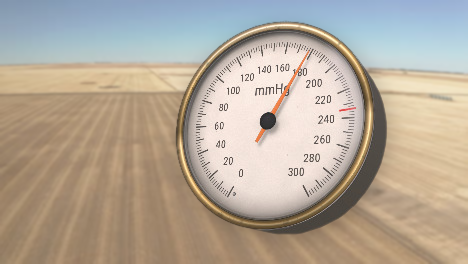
mmHg 180
